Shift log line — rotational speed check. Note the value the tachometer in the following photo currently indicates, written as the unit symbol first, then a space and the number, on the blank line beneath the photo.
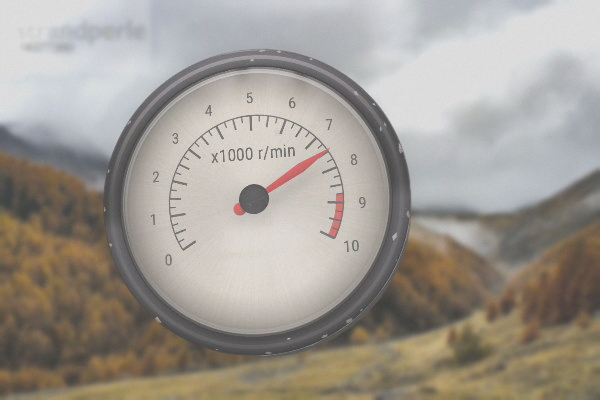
rpm 7500
